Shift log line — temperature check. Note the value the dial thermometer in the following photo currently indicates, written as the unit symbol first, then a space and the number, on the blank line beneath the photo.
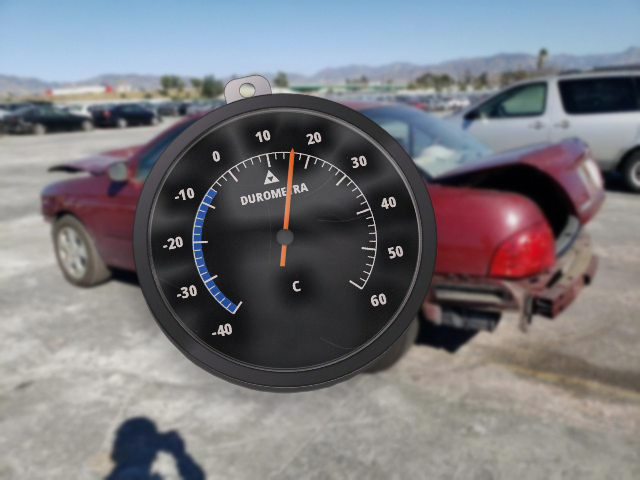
°C 16
